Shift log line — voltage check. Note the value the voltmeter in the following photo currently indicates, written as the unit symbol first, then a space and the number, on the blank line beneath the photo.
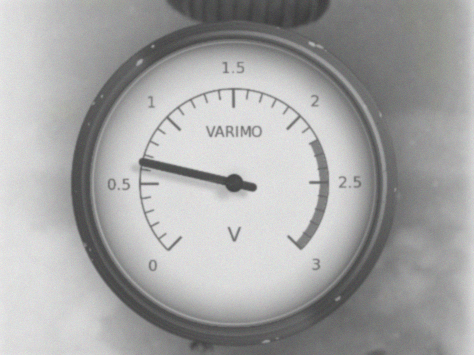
V 0.65
